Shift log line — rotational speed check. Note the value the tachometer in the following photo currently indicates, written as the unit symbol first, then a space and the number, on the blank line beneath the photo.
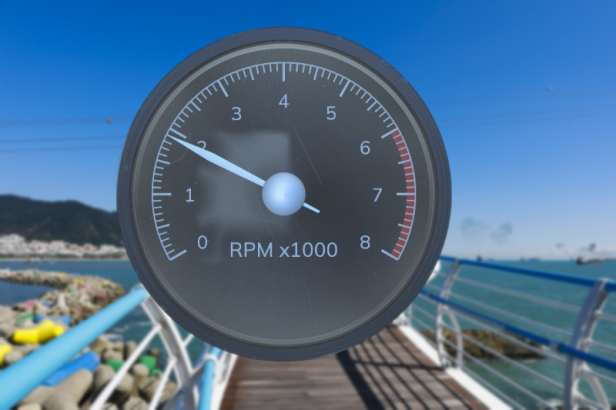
rpm 1900
